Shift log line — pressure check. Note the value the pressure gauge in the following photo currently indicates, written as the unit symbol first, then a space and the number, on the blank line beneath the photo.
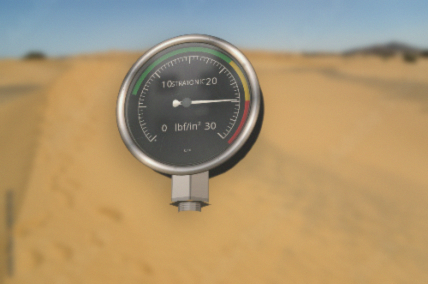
psi 25
